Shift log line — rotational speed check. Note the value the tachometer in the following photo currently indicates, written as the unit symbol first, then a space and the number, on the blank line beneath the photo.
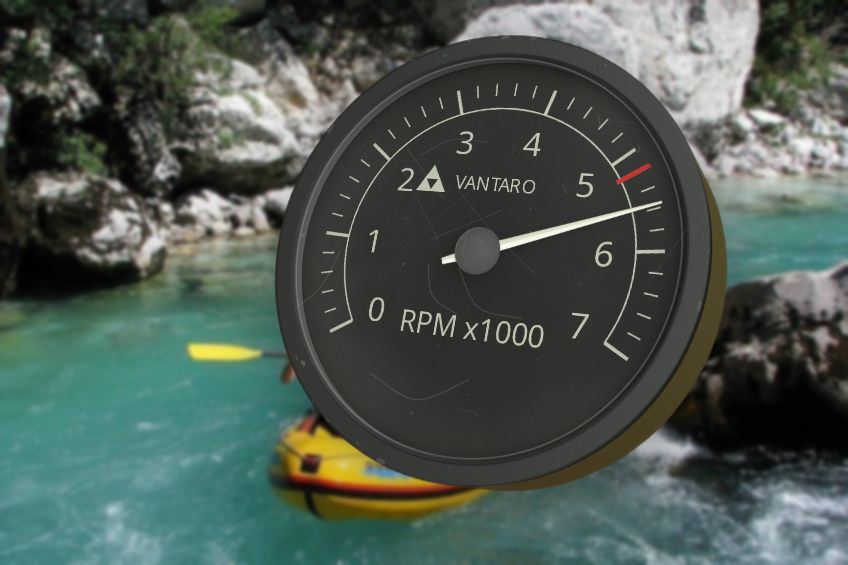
rpm 5600
